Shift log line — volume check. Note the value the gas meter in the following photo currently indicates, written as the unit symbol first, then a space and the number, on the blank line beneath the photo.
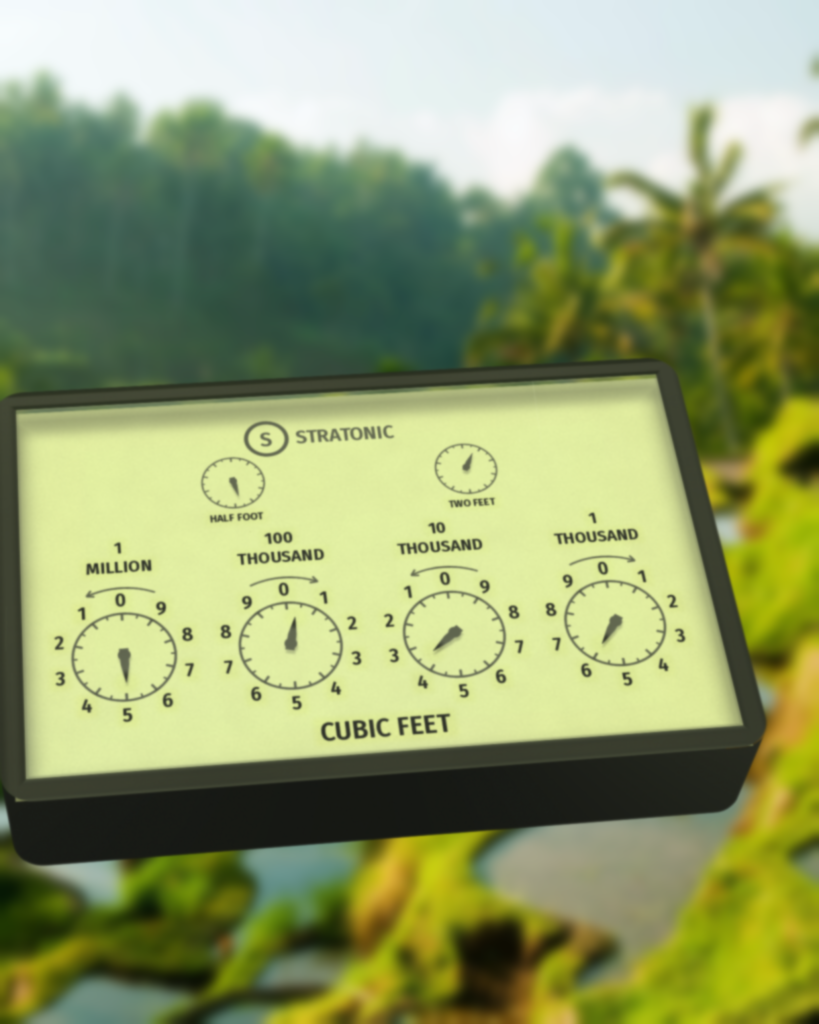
ft³ 503600
